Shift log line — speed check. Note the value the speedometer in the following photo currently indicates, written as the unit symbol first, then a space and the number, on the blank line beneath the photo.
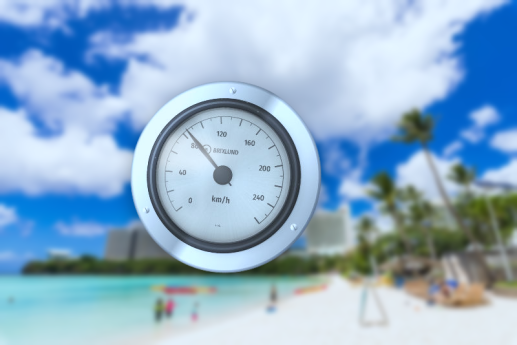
km/h 85
